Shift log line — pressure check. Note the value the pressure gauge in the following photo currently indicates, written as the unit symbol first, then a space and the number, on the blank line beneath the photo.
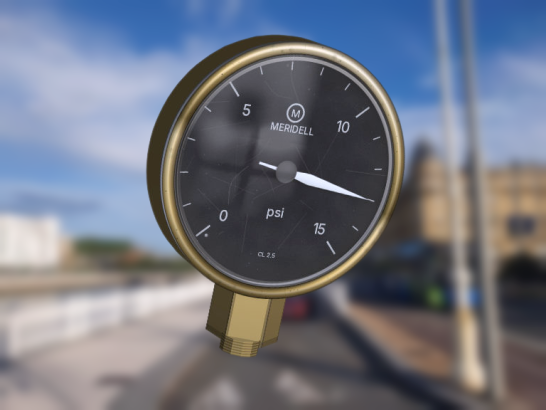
psi 13
